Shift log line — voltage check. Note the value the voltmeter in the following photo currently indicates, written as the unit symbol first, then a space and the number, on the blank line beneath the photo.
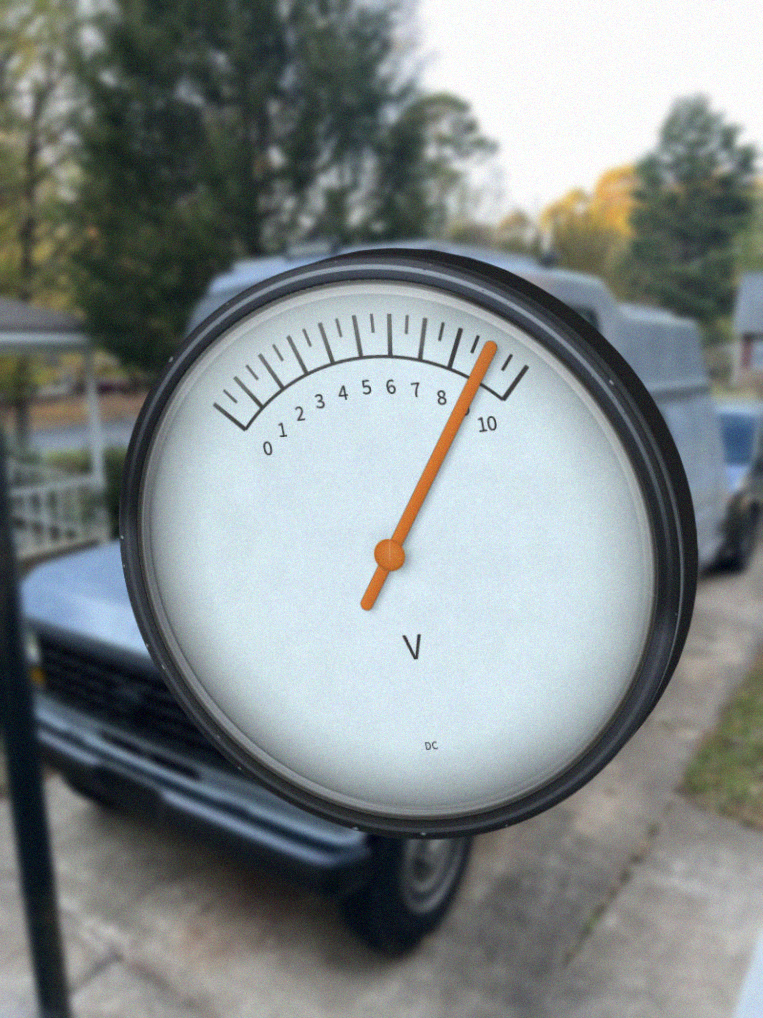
V 9
